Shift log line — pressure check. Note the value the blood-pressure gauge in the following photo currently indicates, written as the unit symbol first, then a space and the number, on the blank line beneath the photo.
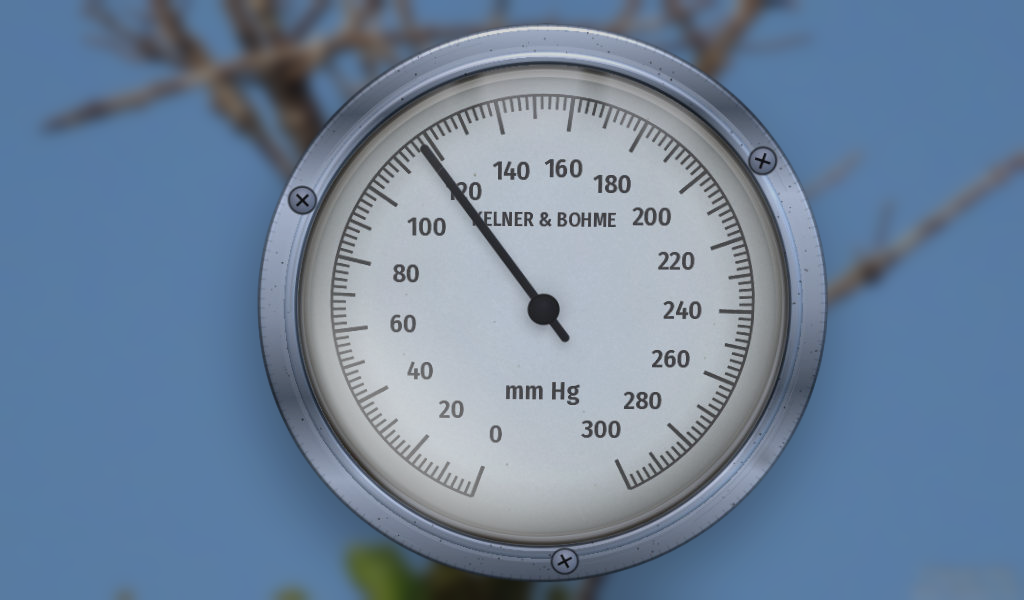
mmHg 118
